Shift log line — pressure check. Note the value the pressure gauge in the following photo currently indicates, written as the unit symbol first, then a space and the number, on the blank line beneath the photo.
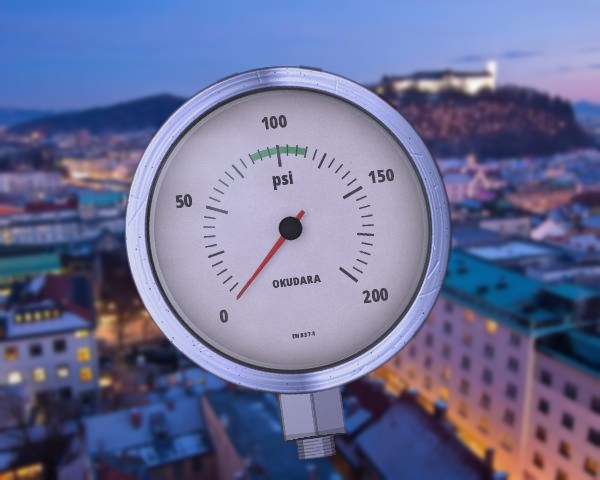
psi 0
